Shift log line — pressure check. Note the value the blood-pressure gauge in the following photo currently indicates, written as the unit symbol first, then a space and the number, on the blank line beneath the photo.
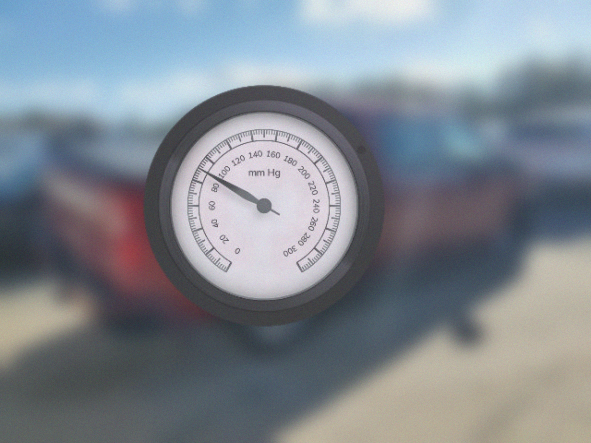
mmHg 90
